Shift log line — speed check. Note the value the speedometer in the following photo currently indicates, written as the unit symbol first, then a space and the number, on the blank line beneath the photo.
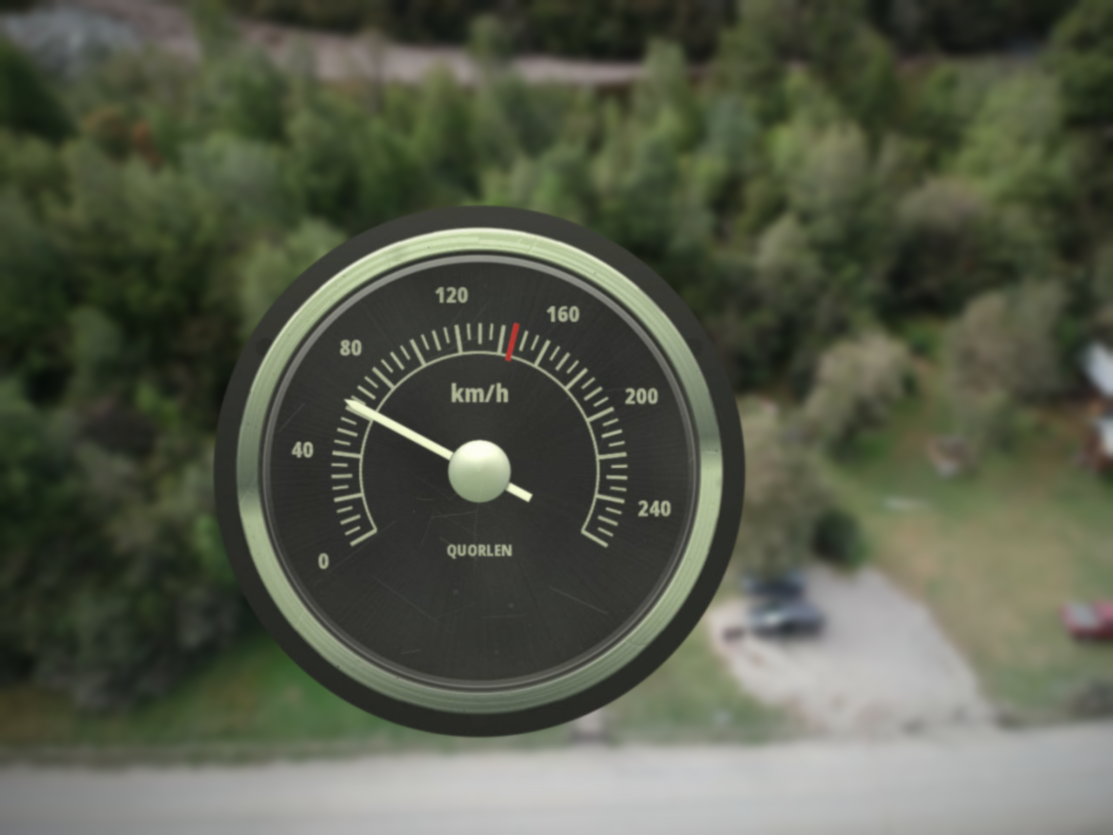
km/h 62.5
